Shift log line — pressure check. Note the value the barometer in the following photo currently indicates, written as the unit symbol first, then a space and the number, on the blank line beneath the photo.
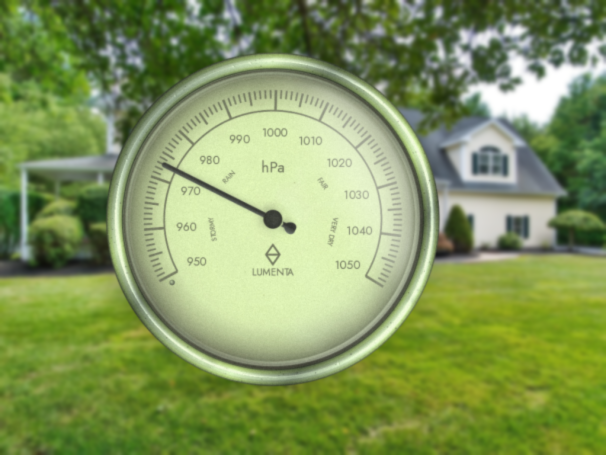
hPa 973
